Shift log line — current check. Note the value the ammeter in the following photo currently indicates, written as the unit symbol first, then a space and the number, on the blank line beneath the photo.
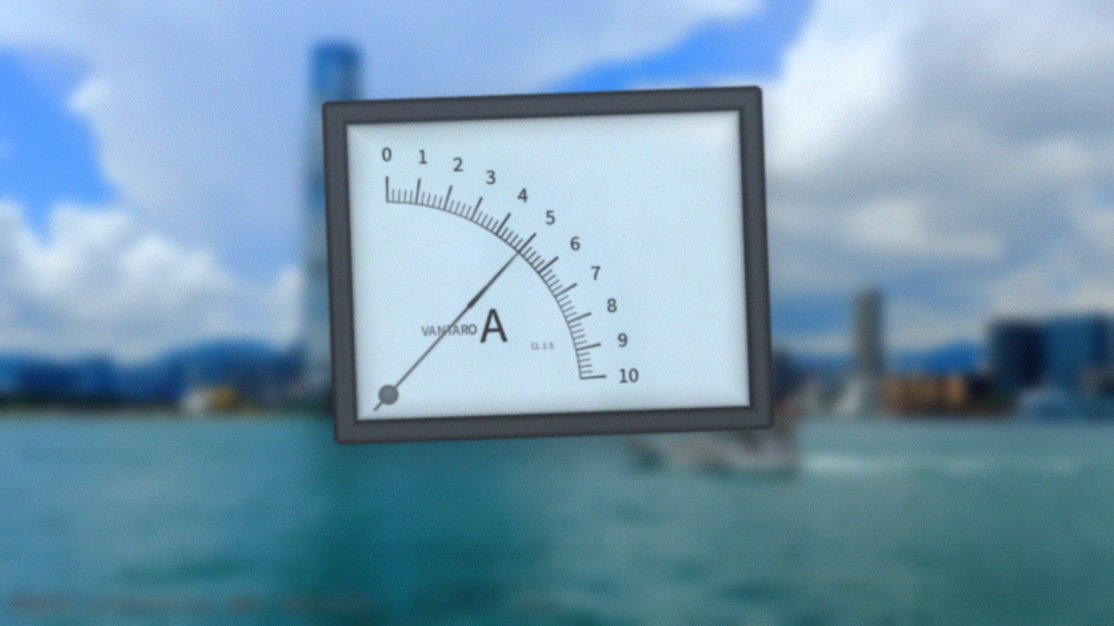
A 5
